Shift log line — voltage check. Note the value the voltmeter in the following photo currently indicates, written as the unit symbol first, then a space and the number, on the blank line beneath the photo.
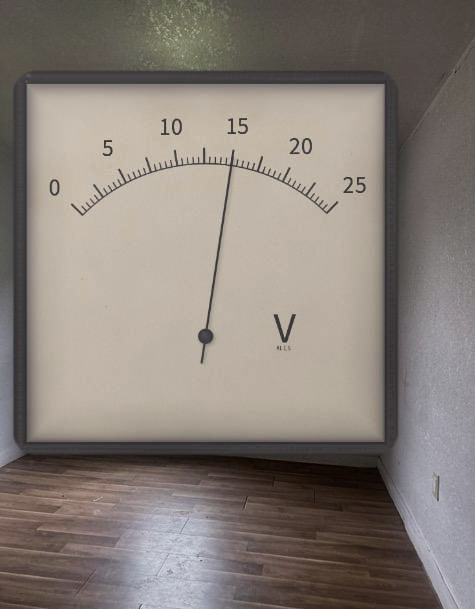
V 15
